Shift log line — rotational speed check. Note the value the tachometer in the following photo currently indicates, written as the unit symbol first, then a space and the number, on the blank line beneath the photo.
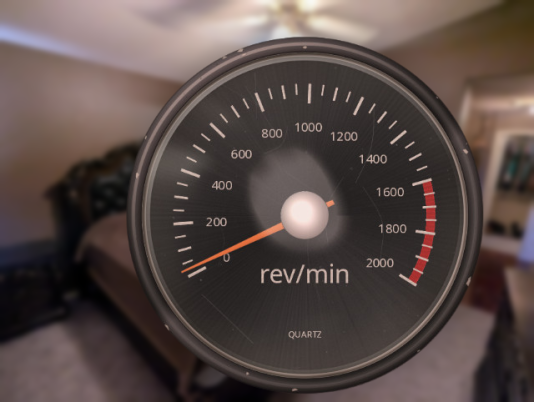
rpm 25
